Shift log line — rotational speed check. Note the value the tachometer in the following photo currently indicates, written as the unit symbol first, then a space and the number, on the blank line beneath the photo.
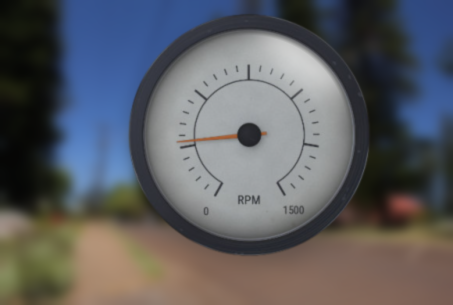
rpm 275
